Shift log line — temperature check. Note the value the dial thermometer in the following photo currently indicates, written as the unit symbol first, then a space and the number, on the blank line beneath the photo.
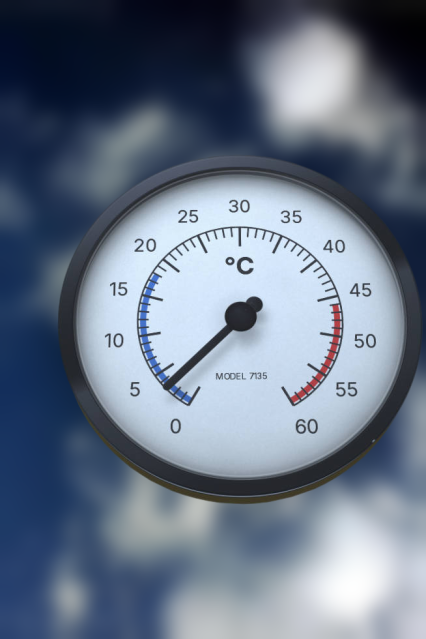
°C 3
